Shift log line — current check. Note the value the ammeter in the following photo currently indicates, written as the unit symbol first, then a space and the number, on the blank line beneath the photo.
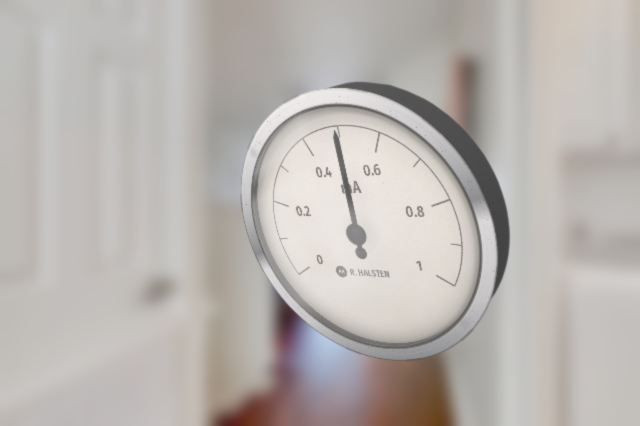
mA 0.5
